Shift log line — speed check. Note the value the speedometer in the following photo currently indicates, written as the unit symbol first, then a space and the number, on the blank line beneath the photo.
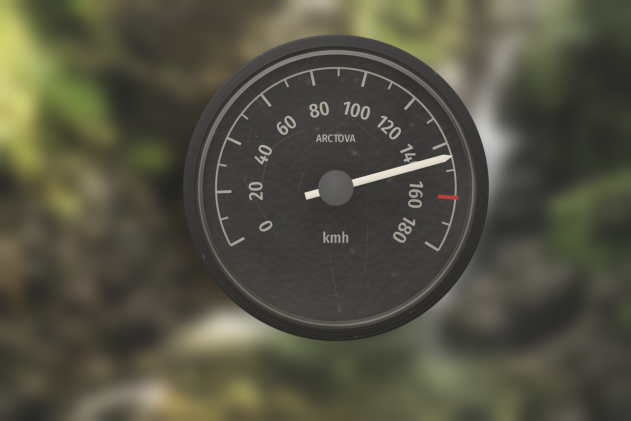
km/h 145
